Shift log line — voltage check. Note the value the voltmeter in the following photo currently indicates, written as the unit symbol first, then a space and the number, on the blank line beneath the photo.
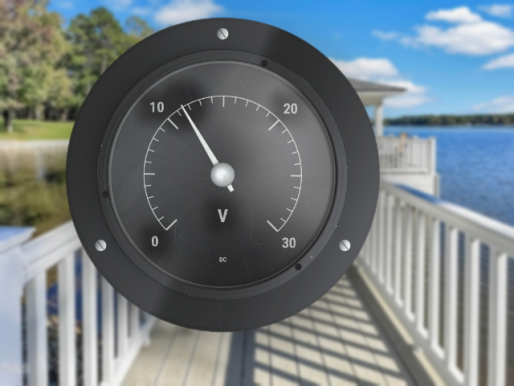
V 11.5
